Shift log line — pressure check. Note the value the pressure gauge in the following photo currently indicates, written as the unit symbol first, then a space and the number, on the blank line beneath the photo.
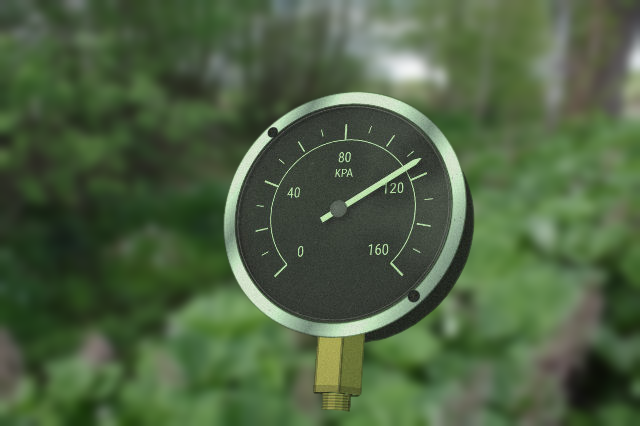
kPa 115
